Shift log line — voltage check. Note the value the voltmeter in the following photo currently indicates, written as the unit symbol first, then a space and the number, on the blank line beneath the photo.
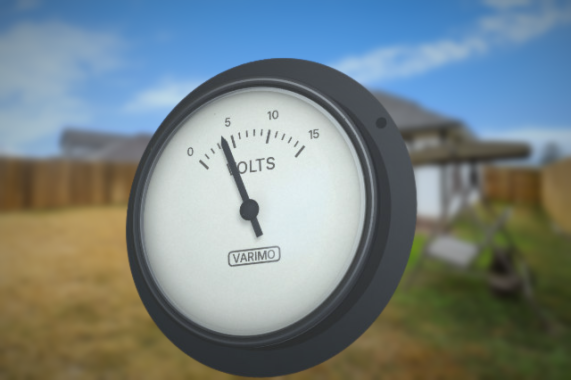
V 4
